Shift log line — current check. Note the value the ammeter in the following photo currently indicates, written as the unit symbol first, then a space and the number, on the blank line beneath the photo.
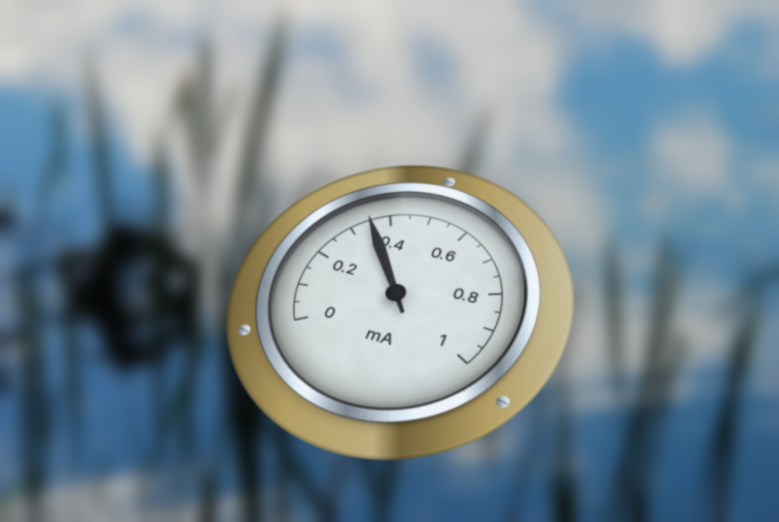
mA 0.35
